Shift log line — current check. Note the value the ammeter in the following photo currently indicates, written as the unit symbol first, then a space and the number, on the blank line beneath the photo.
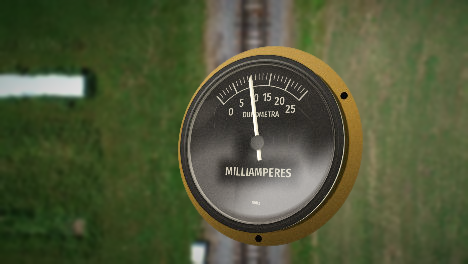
mA 10
